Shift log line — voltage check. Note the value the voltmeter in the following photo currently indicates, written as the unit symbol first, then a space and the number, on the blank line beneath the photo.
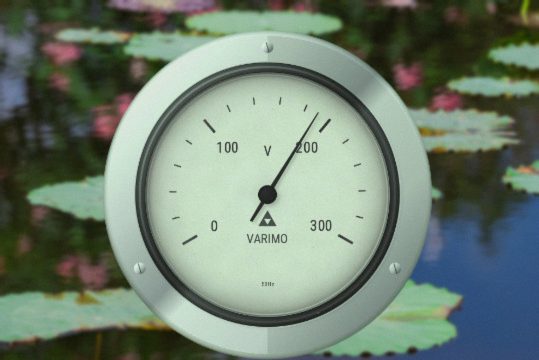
V 190
